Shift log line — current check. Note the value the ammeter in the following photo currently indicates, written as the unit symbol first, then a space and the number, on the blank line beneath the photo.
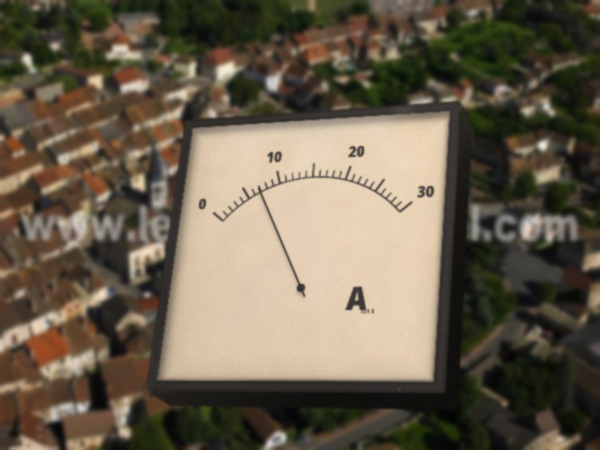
A 7
